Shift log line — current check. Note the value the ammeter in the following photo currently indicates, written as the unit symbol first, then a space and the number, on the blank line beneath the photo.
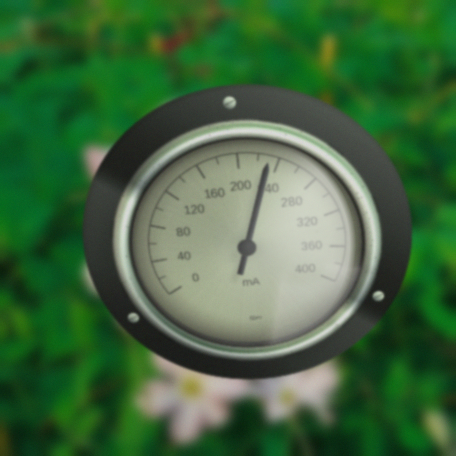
mA 230
